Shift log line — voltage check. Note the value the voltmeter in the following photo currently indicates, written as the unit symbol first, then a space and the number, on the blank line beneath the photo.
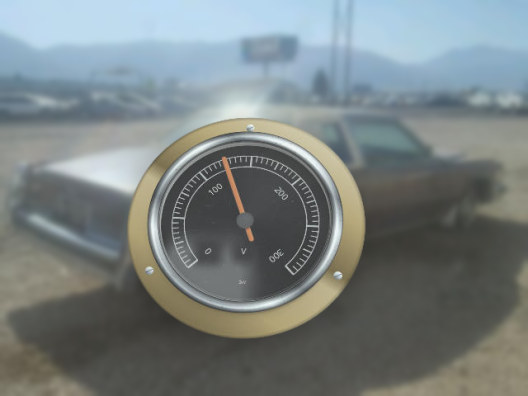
V 125
